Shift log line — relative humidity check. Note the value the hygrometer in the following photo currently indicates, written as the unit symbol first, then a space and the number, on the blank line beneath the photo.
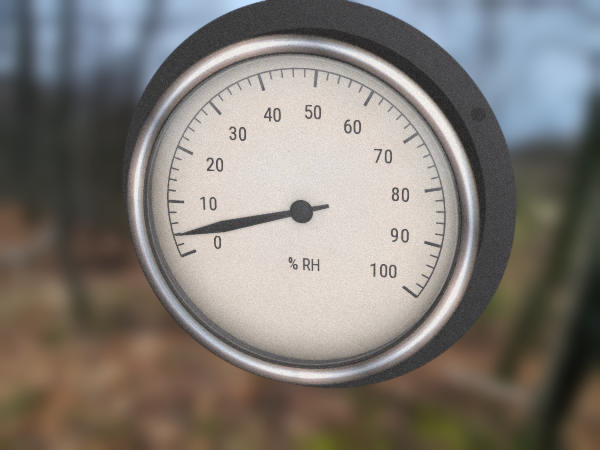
% 4
